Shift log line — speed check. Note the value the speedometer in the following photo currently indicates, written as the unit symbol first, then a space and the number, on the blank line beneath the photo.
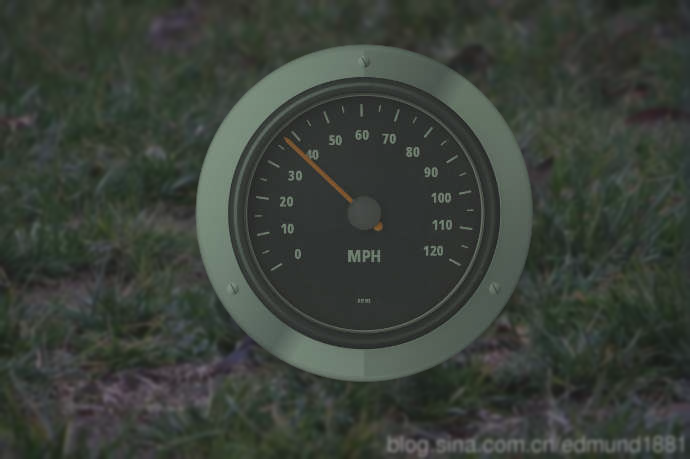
mph 37.5
